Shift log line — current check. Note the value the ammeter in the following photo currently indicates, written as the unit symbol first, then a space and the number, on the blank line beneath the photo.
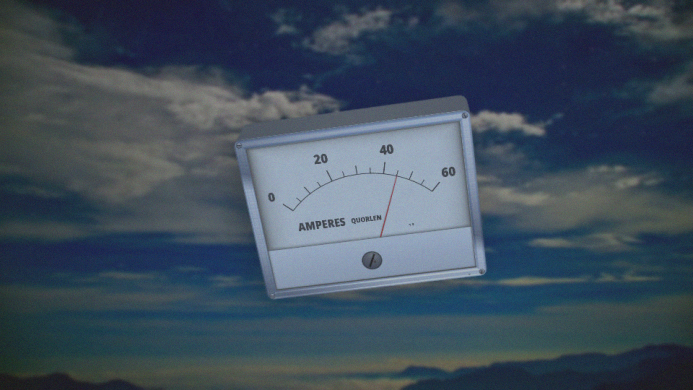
A 45
